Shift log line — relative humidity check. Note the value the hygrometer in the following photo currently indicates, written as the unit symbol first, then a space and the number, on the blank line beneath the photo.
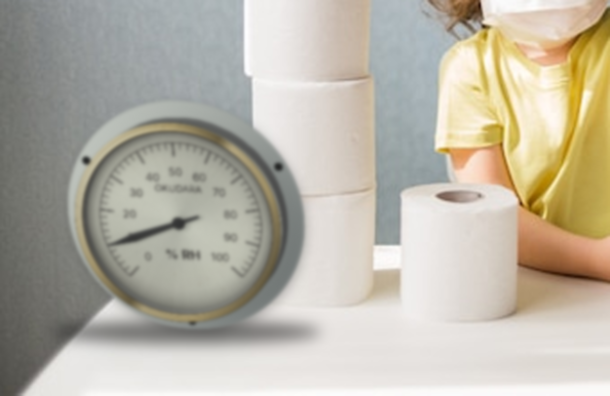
% 10
